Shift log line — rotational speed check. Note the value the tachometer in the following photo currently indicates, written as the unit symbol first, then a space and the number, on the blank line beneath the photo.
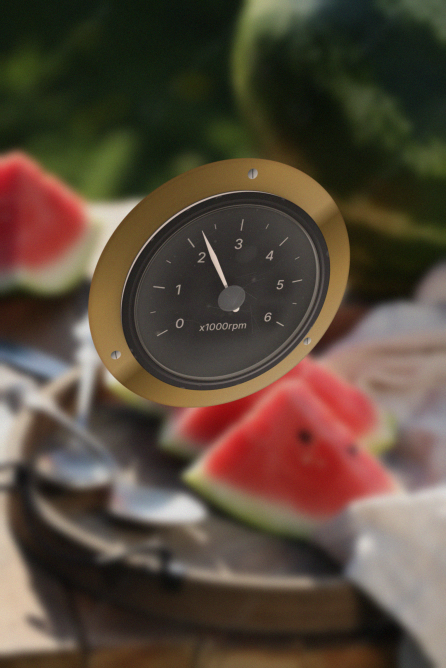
rpm 2250
